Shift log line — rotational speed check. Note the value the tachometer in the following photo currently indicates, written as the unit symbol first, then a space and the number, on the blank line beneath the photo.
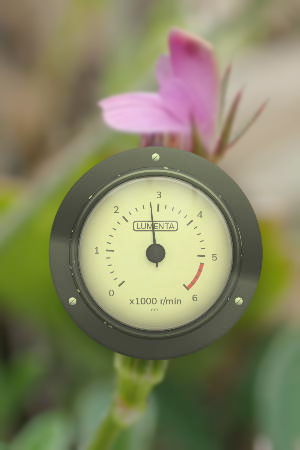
rpm 2800
